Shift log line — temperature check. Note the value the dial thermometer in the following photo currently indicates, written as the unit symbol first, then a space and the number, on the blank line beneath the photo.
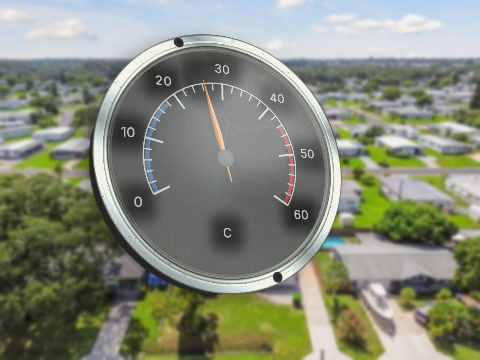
°C 26
